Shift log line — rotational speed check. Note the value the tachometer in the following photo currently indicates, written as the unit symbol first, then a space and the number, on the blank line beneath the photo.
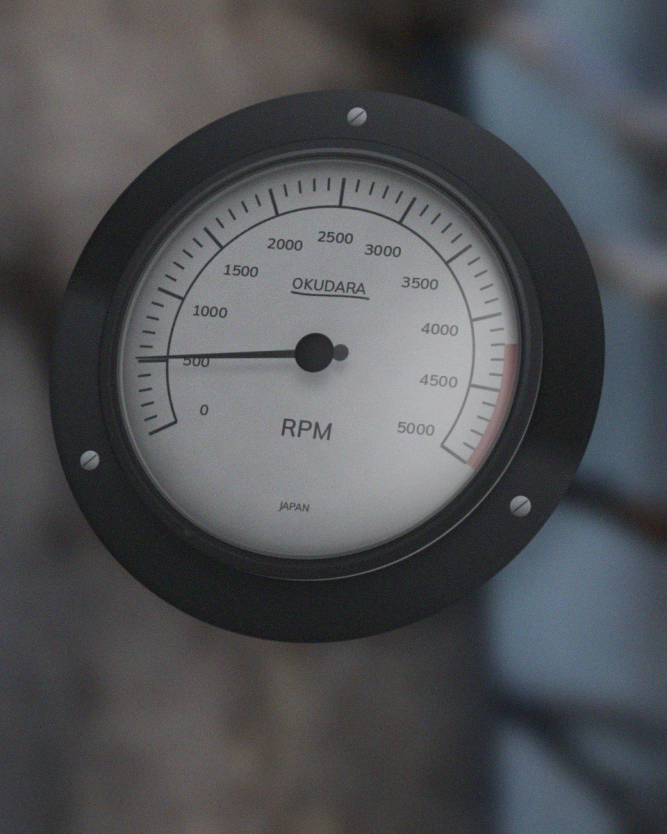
rpm 500
